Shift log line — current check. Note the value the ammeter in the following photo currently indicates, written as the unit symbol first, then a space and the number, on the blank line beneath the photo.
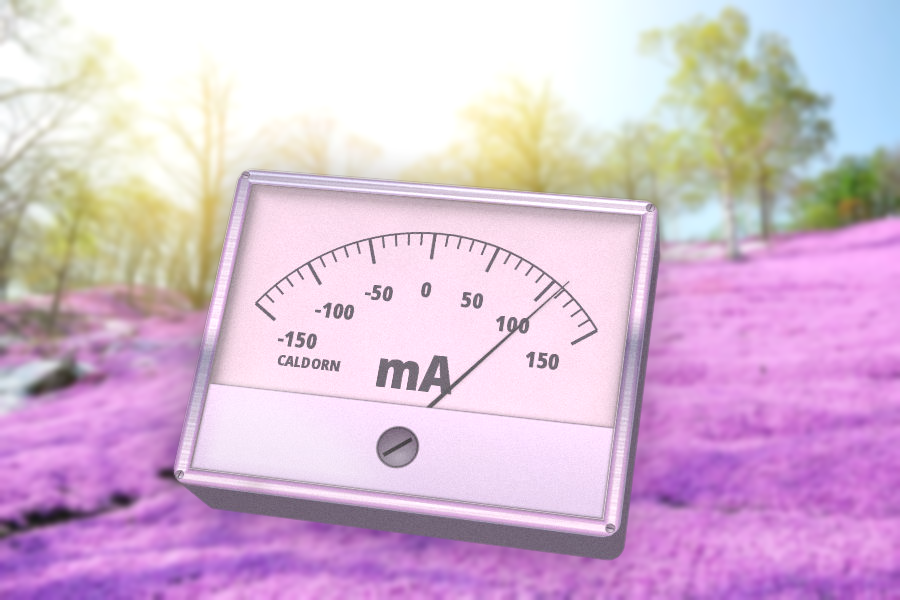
mA 110
